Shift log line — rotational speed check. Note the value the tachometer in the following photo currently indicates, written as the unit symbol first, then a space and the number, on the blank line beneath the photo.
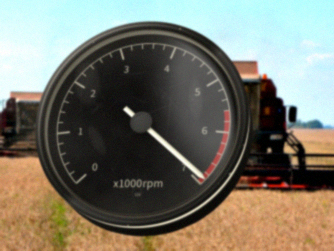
rpm 6900
